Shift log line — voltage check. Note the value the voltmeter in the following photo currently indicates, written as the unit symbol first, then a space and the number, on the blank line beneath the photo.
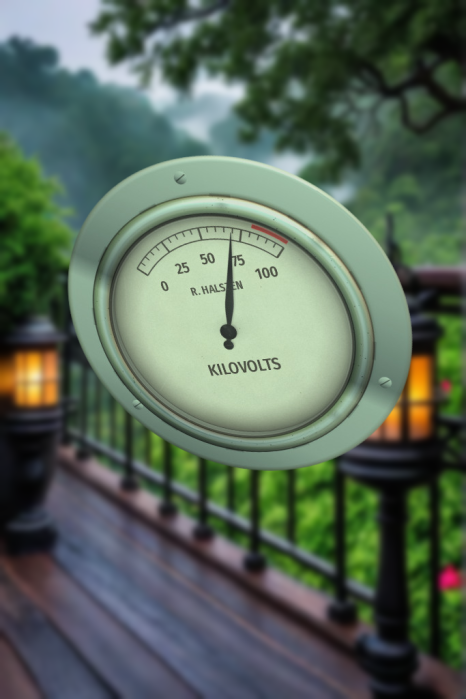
kV 70
